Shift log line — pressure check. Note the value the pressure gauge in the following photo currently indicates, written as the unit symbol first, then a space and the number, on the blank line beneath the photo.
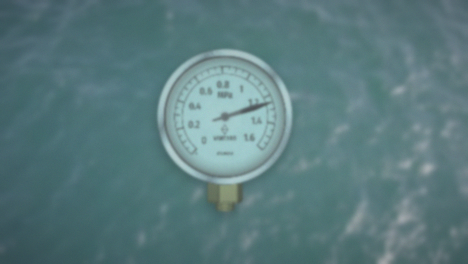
MPa 1.25
